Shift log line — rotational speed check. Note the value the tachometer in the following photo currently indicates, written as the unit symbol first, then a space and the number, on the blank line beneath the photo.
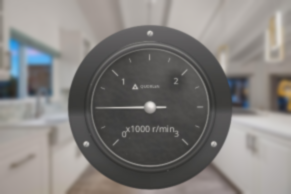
rpm 500
